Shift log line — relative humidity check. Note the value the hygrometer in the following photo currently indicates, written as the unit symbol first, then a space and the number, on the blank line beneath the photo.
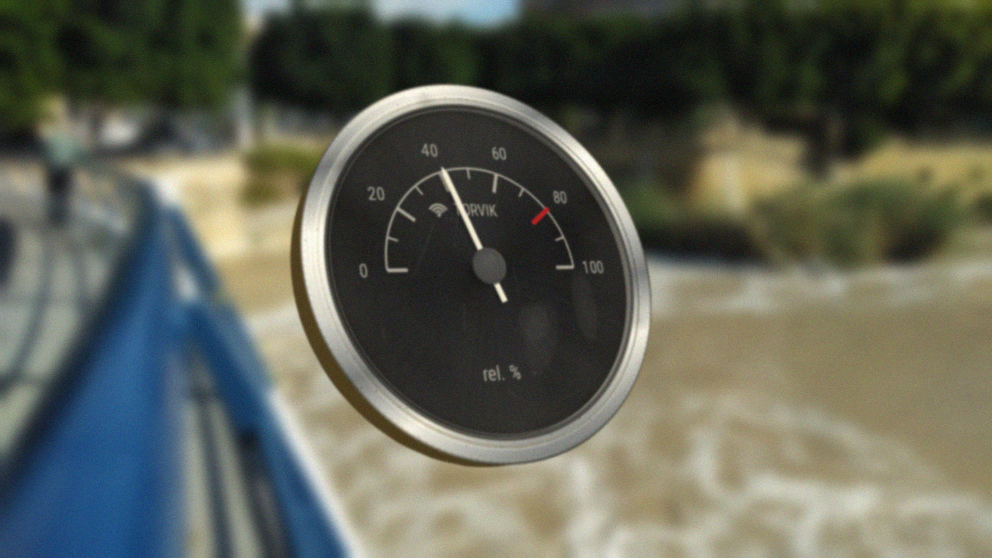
% 40
